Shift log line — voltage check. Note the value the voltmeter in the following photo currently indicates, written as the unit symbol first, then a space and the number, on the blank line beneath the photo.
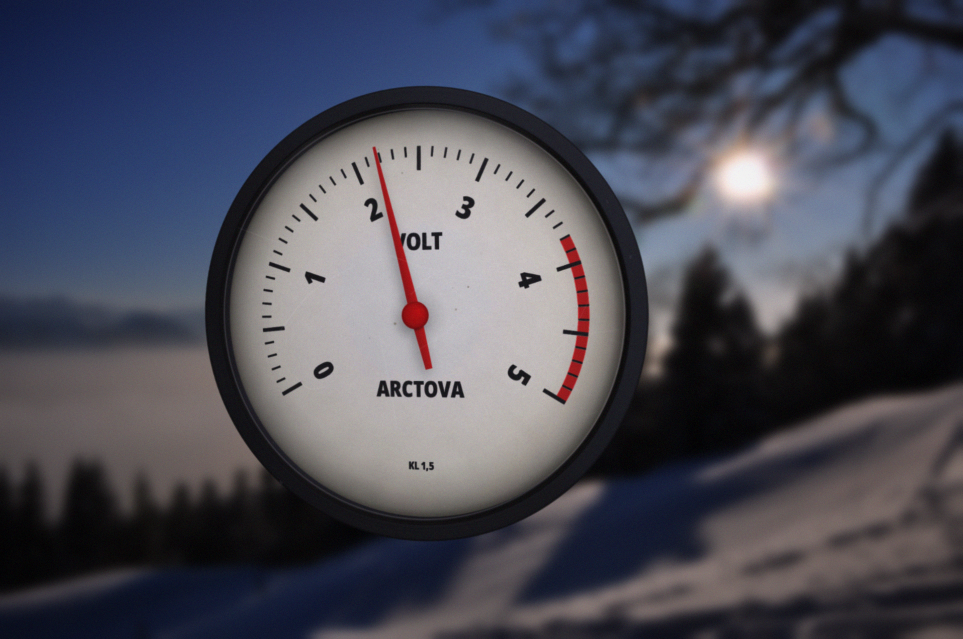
V 2.2
